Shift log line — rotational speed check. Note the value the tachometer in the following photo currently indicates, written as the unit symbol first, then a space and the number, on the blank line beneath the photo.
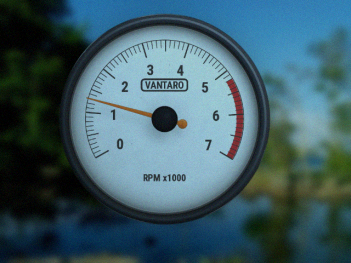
rpm 1300
